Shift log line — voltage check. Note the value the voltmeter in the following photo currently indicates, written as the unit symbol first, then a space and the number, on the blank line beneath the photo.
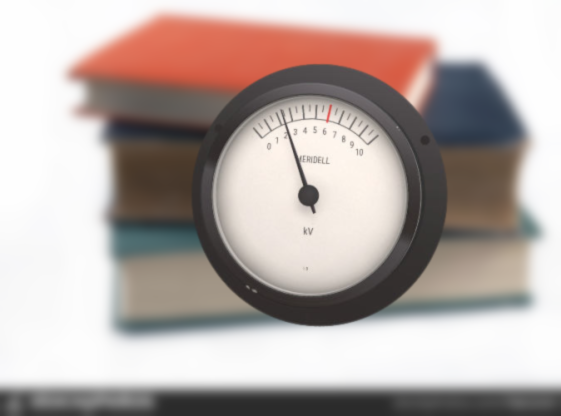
kV 2.5
